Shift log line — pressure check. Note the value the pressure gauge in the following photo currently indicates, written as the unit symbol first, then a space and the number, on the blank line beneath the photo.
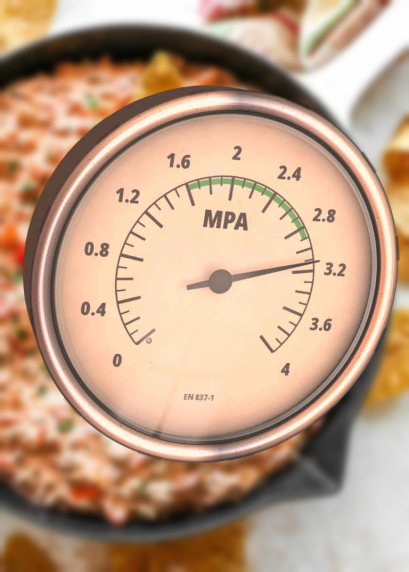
MPa 3.1
